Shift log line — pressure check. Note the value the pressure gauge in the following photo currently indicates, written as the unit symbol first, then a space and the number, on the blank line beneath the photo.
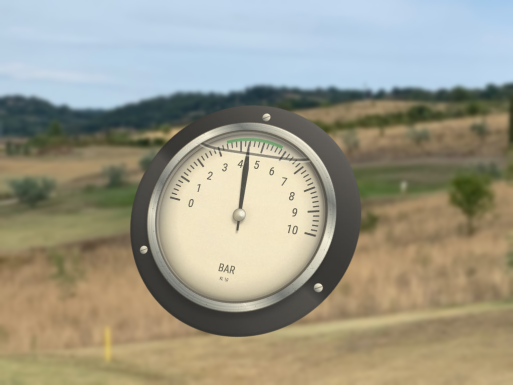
bar 4.4
